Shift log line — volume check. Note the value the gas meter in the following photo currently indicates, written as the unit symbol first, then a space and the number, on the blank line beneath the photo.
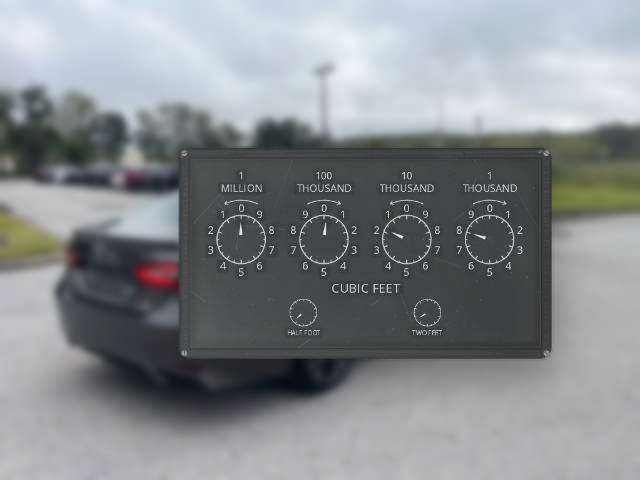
ft³ 1800
